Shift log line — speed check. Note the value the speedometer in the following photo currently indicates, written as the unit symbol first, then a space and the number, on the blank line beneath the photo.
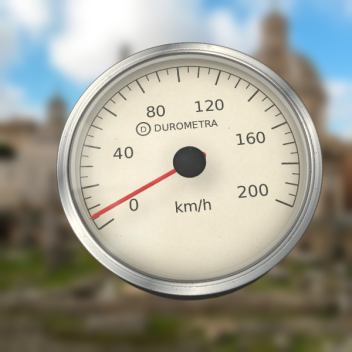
km/h 5
